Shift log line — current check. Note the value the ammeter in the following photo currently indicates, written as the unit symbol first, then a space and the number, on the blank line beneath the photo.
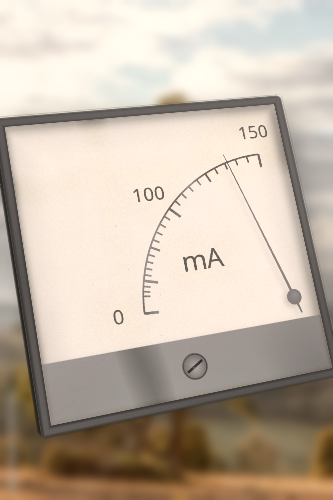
mA 135
